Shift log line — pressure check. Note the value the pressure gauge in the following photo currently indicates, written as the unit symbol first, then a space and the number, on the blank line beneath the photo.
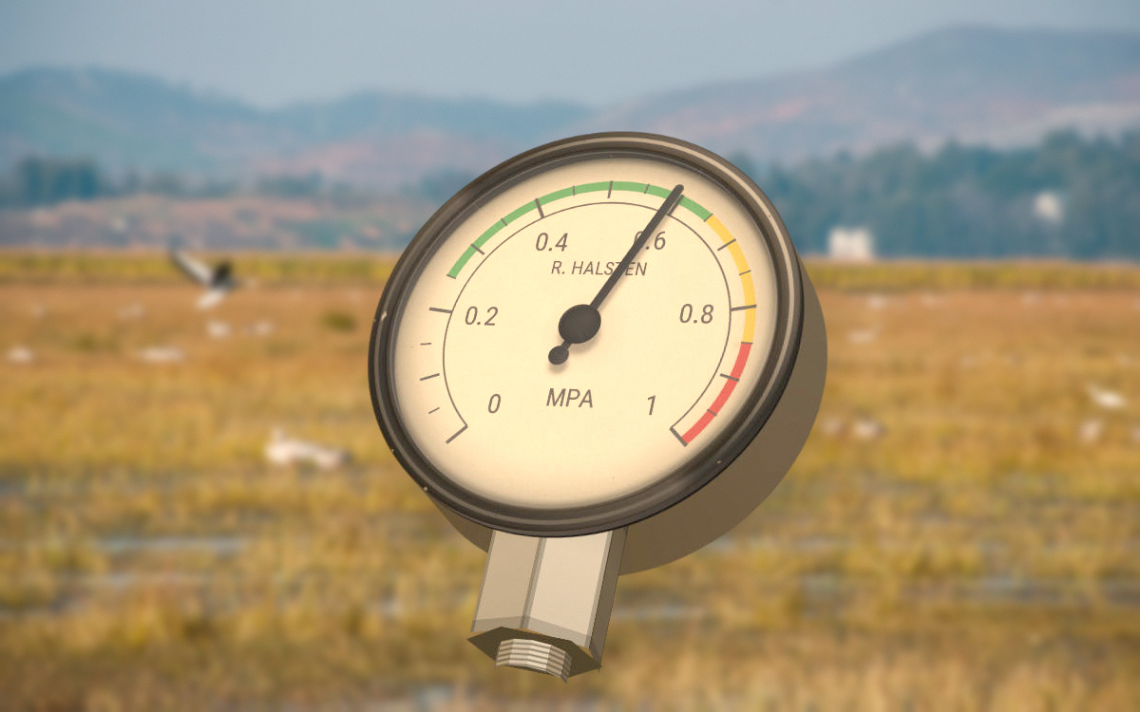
MPa 0.6
